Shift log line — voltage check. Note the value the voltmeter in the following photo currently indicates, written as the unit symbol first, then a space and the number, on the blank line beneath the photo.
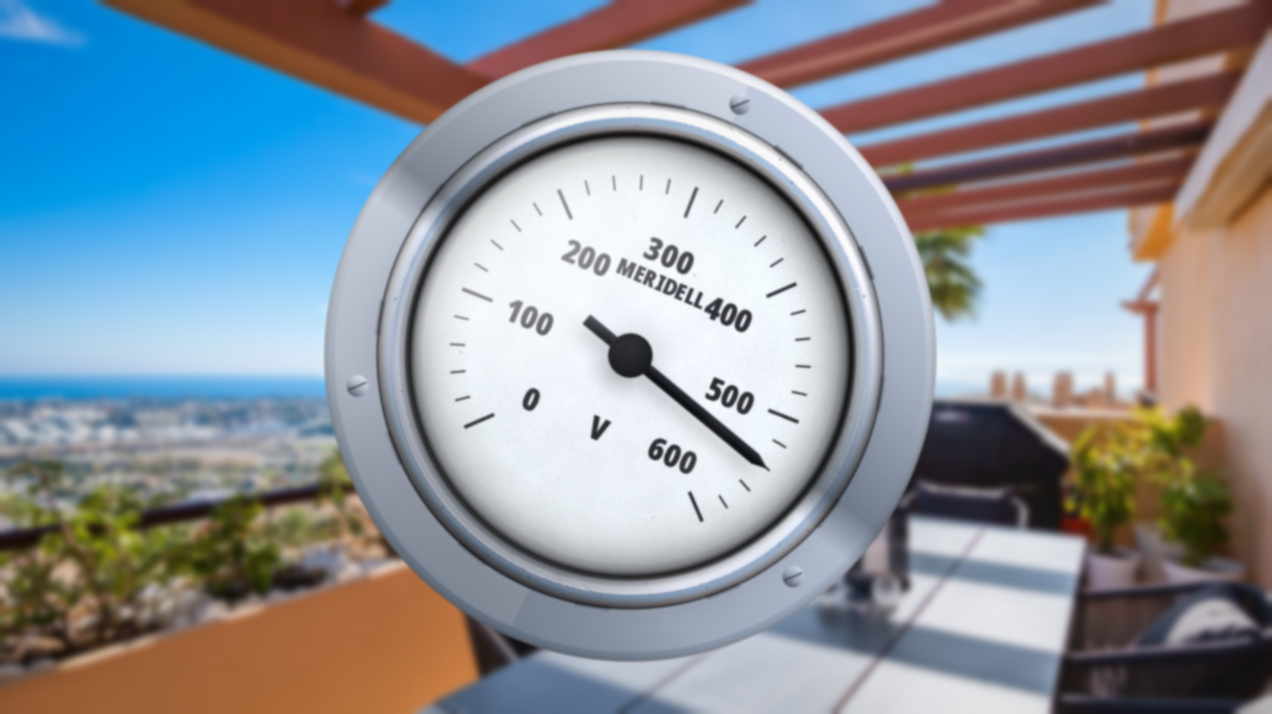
V 540
